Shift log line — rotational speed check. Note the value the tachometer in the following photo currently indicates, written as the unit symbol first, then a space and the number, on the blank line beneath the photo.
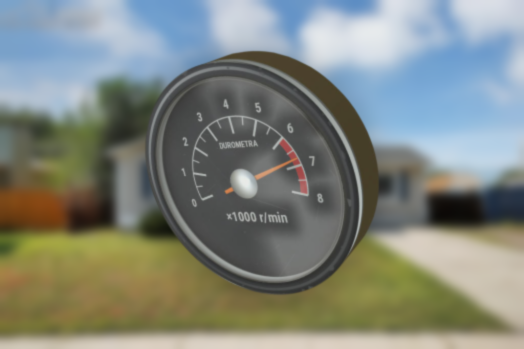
rpm 6750
